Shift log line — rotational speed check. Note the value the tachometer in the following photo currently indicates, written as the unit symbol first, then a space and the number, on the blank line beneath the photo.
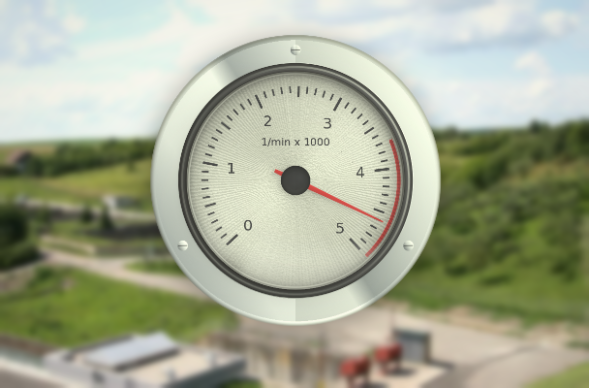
rpm 4600
